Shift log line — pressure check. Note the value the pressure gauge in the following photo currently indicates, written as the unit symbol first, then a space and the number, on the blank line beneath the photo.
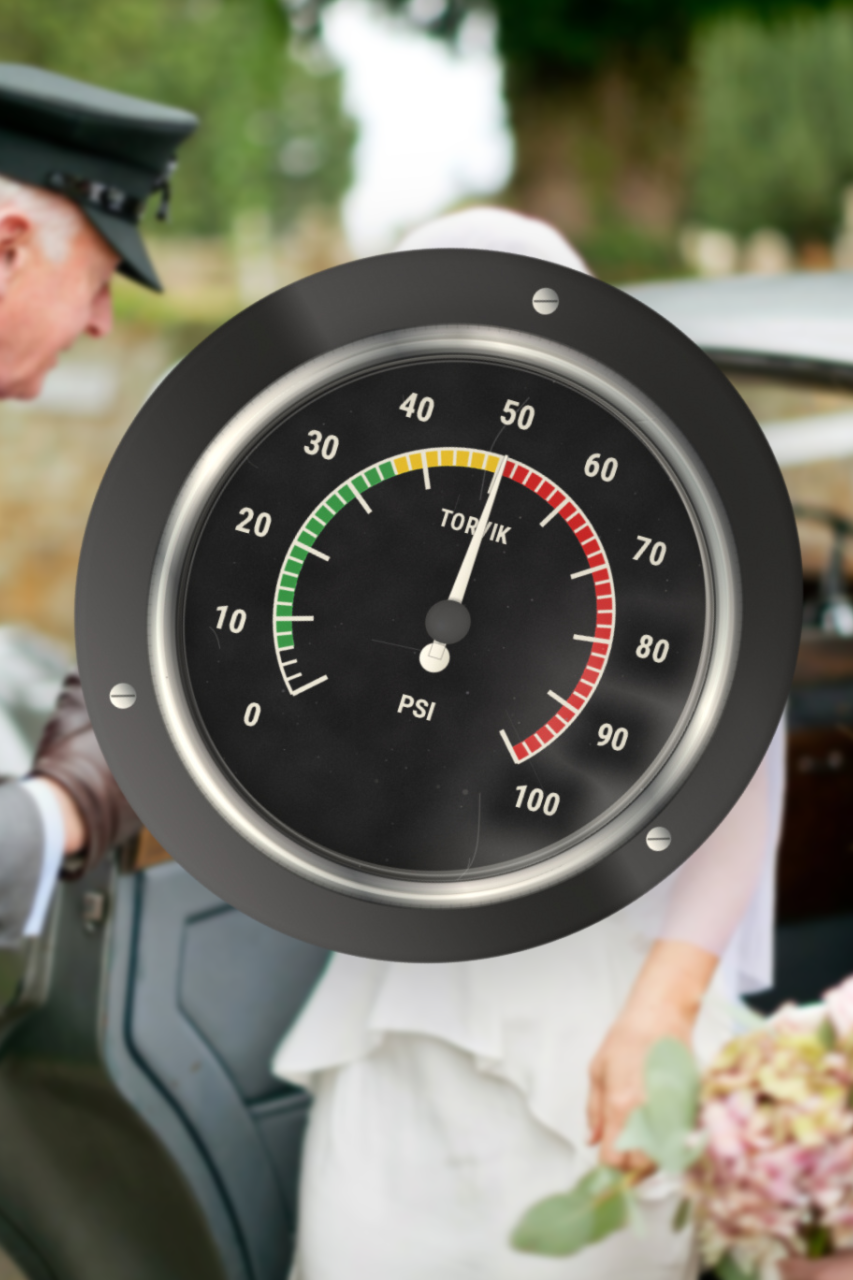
psi 50
